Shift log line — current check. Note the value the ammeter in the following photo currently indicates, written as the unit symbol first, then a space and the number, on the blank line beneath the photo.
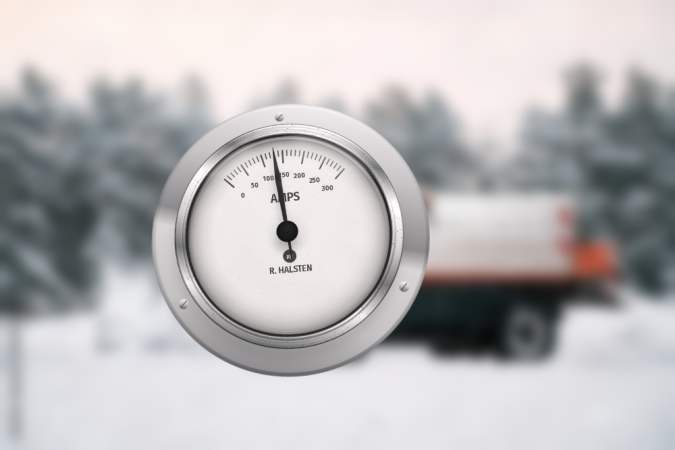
A 130
